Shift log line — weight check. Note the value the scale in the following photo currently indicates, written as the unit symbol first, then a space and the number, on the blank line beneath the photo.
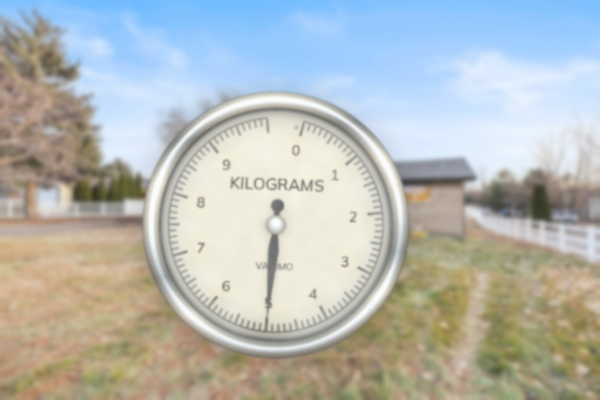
kg 5
